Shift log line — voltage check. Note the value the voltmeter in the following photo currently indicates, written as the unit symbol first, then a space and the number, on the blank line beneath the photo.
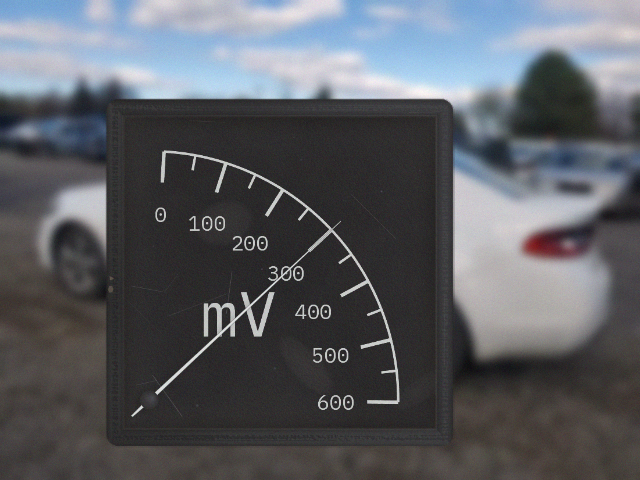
mV 300
